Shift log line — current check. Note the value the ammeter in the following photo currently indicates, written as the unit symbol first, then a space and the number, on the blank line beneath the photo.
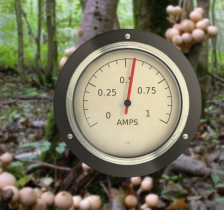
A 0.55
